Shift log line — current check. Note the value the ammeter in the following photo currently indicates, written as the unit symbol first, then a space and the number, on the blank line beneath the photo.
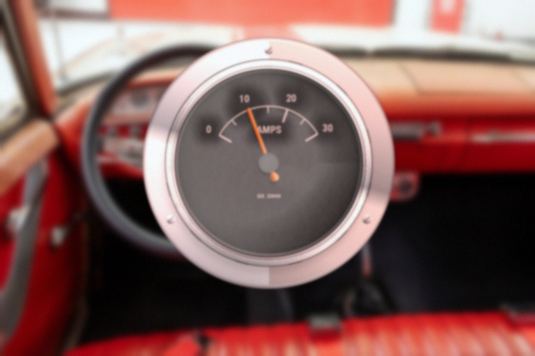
A 10
